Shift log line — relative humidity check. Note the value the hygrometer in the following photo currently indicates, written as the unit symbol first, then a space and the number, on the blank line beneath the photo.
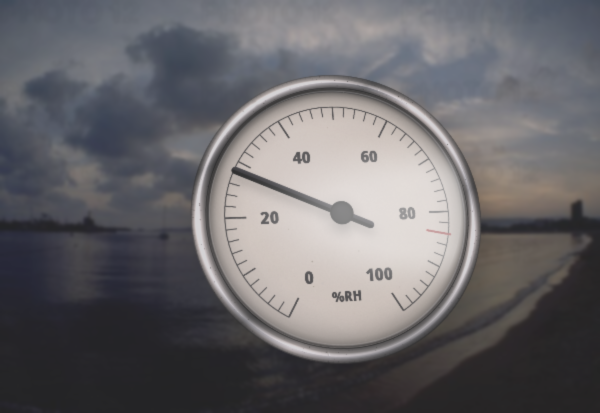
% 28
